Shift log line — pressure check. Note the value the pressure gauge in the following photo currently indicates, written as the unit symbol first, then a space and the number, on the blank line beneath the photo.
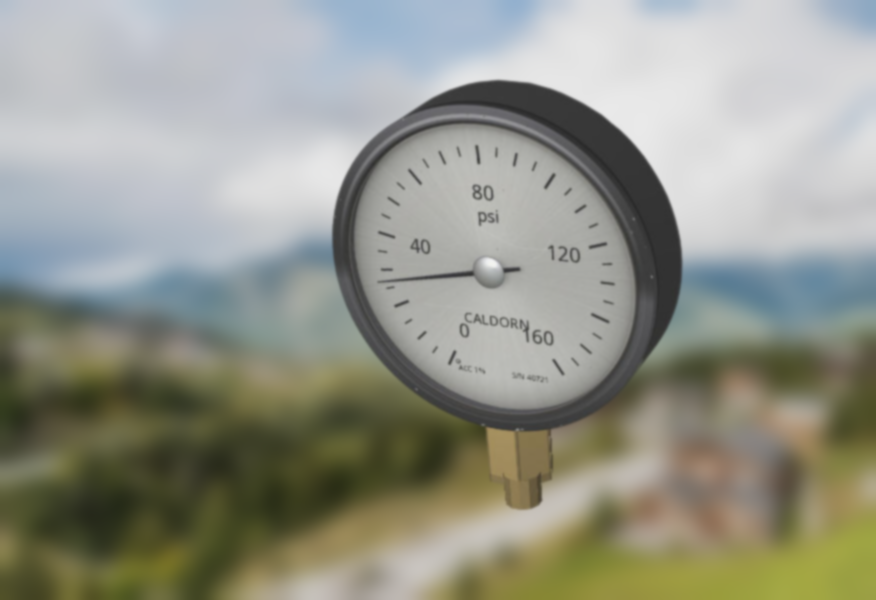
psi 27.5
